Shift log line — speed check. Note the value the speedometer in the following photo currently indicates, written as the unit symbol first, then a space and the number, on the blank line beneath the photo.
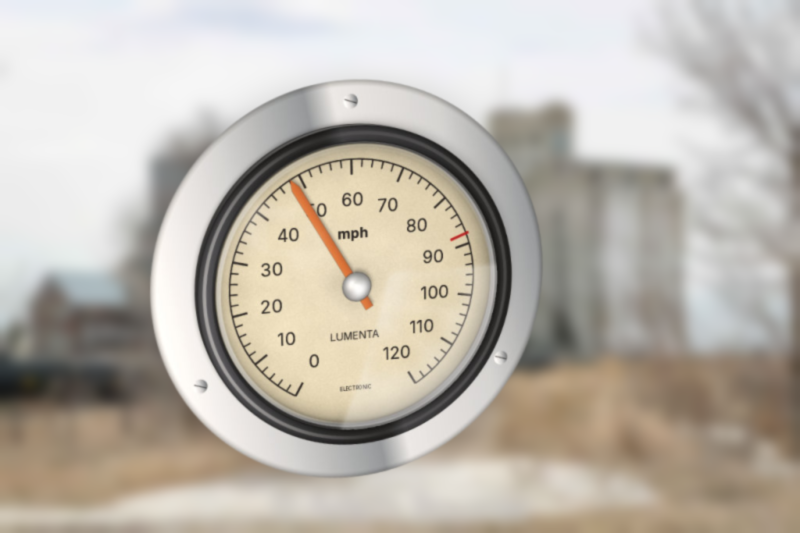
mph 48
